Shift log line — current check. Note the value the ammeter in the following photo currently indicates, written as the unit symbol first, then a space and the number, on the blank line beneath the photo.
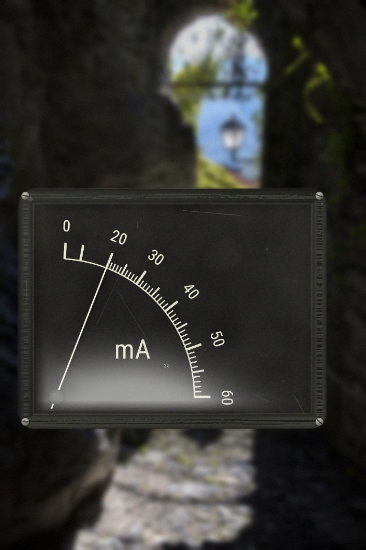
mA 20
